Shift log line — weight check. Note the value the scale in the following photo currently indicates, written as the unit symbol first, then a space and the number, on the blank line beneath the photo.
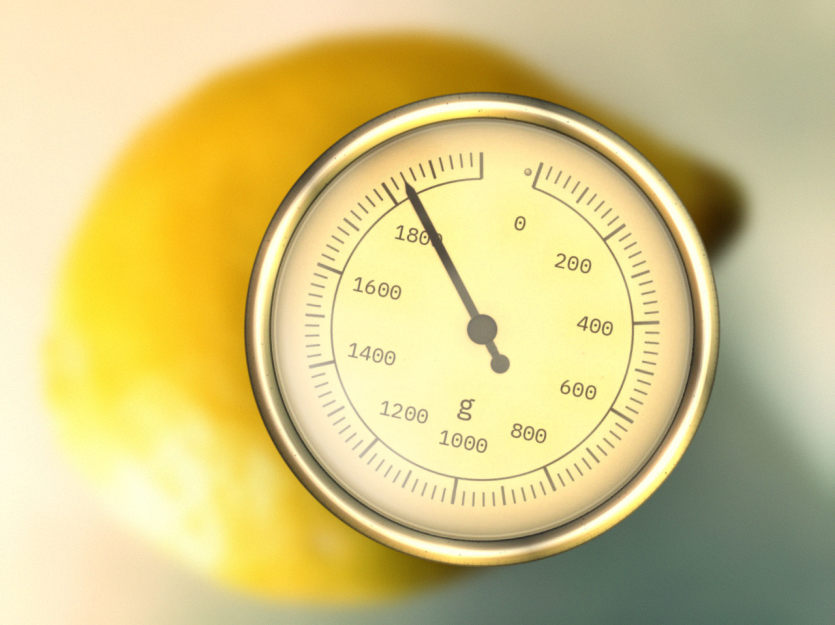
g 1840
